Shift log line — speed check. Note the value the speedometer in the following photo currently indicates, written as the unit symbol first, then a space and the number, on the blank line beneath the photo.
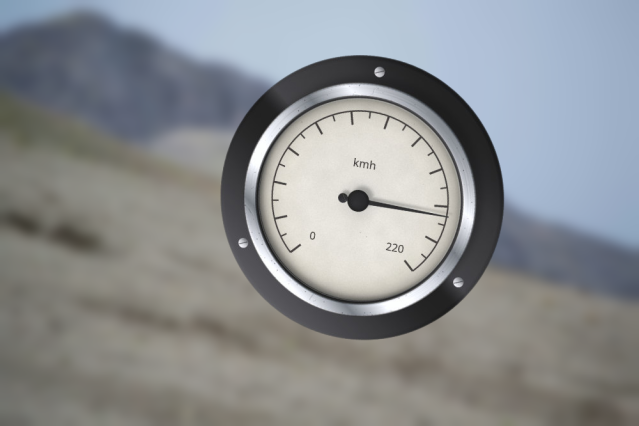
km/h 185
